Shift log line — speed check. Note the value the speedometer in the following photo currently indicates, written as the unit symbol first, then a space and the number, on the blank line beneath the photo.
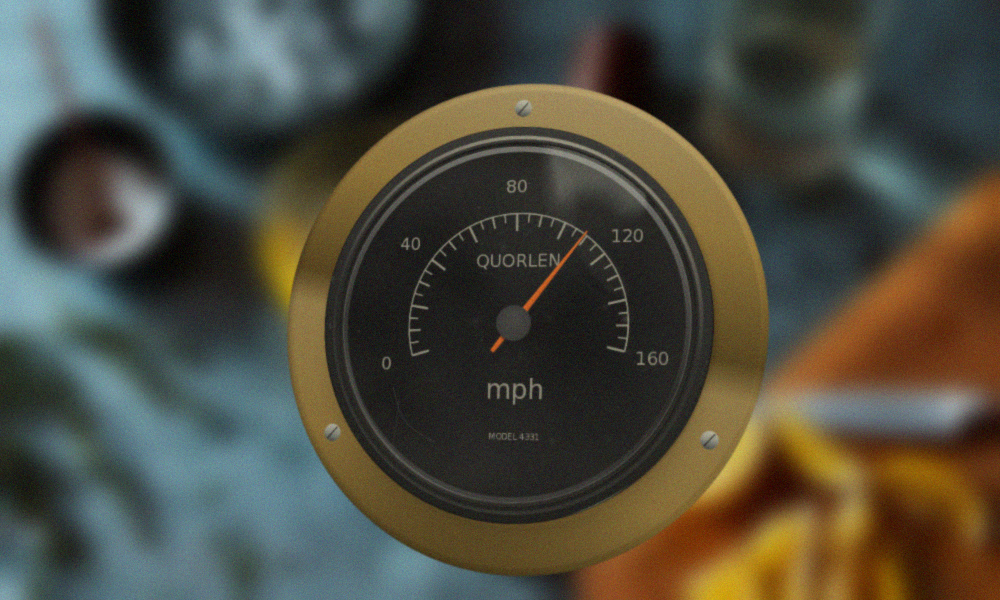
mph 110
